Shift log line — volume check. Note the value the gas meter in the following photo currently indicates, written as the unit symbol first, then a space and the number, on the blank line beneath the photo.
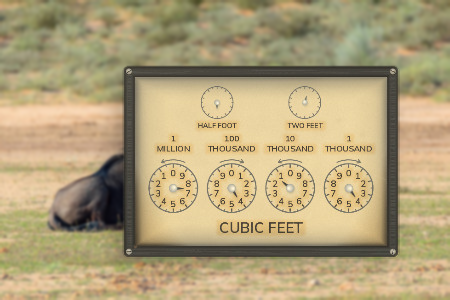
ft³ 741400
